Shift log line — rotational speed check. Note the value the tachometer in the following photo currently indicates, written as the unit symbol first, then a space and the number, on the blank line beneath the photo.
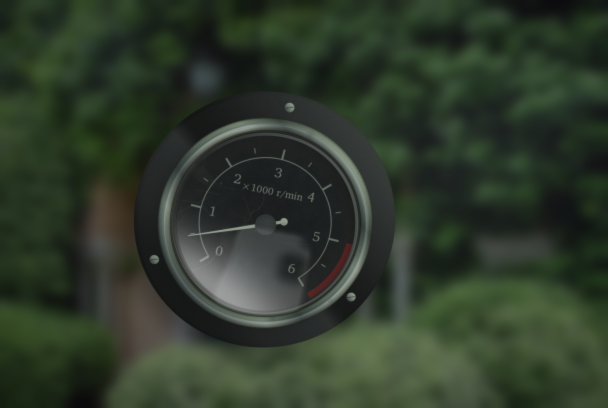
rpm 500
